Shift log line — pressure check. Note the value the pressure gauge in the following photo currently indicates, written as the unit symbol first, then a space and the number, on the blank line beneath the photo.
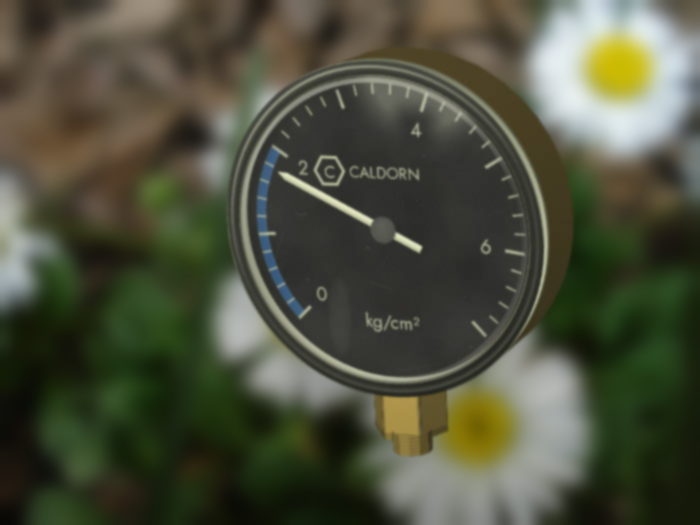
kg/cm² 1.8
